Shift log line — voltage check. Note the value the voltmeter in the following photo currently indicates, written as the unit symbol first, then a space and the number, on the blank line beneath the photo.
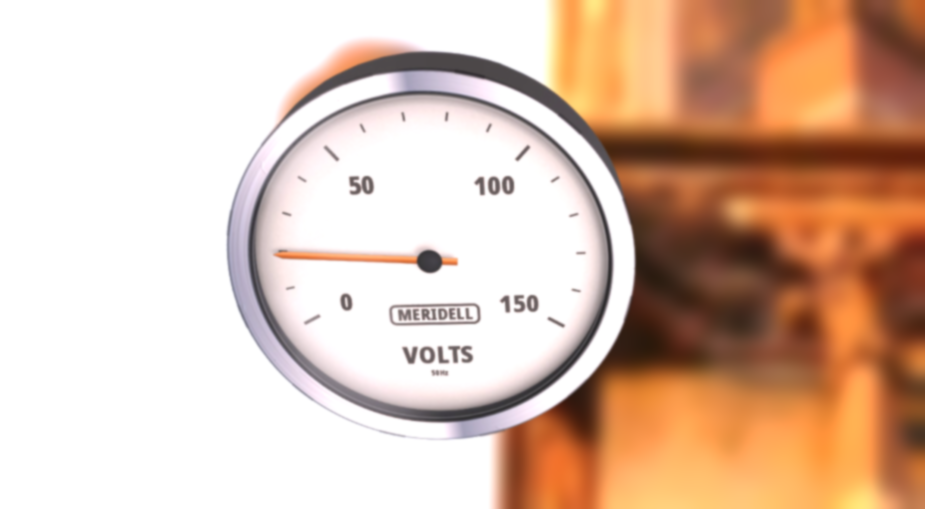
V 20
